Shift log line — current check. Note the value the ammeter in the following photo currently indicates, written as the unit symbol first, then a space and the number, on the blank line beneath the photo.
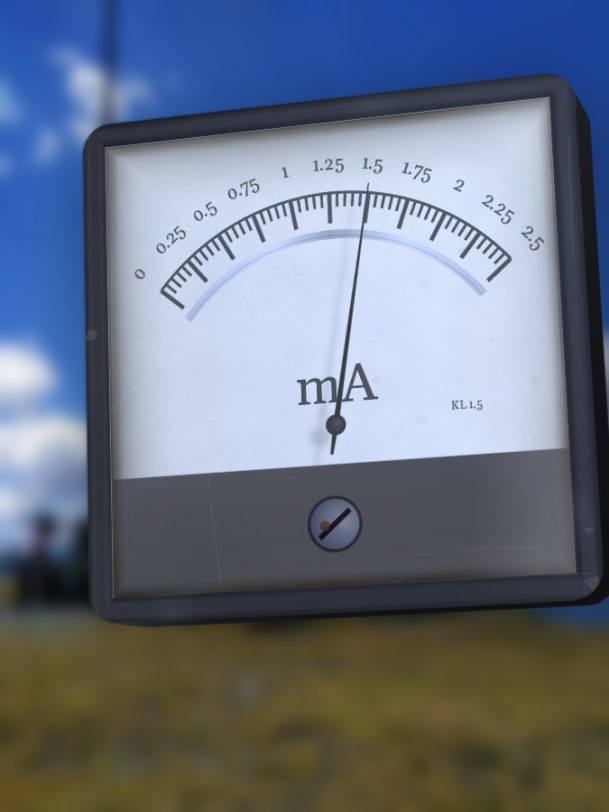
mA 1.5
